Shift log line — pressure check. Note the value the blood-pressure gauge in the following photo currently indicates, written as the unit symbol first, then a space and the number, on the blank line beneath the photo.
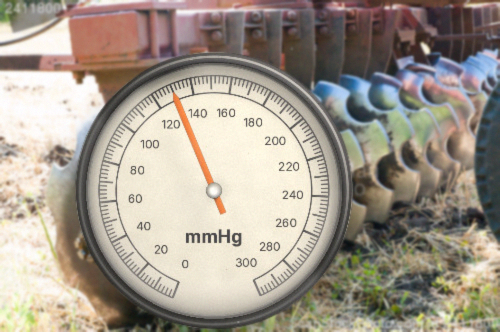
mmHg 130
